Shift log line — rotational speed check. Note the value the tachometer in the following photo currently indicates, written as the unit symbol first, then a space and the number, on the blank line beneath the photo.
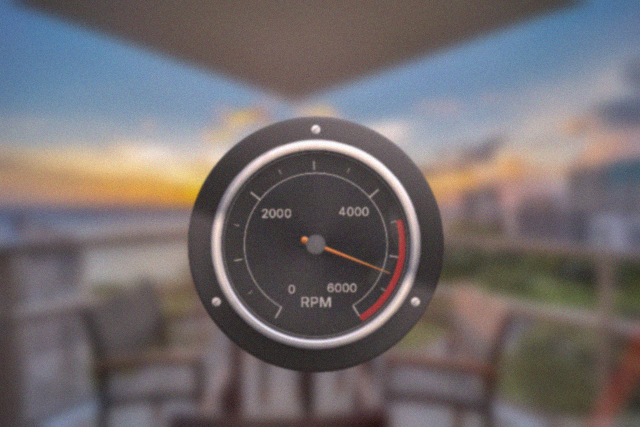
rpm 5250
